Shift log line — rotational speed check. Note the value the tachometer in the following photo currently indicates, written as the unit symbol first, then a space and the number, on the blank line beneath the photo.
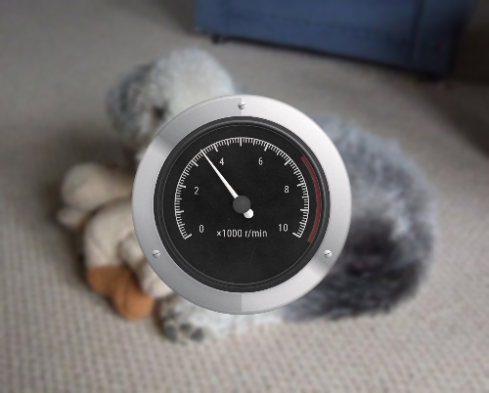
rpm 3500
